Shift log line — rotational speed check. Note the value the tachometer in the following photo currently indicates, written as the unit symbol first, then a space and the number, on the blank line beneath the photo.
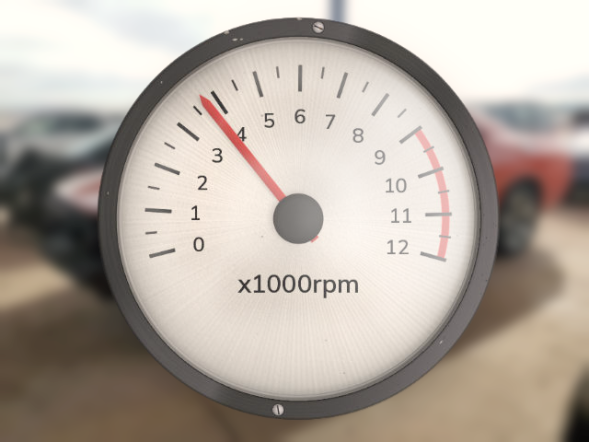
rpm 3750
